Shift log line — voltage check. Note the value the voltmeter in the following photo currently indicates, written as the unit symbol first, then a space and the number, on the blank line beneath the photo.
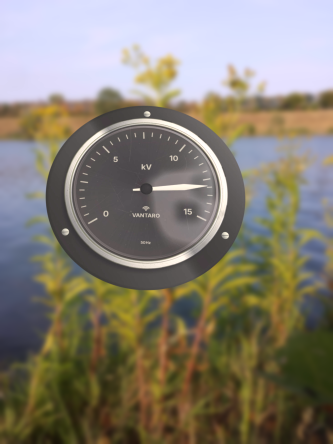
kV 13
